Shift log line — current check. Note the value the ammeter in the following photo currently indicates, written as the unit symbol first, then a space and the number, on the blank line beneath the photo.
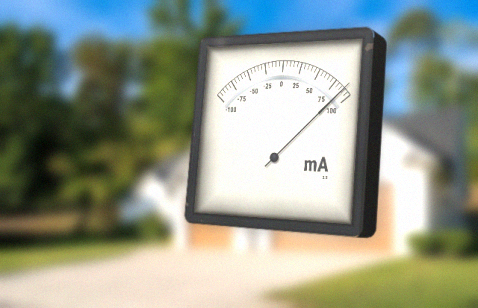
mA 90
